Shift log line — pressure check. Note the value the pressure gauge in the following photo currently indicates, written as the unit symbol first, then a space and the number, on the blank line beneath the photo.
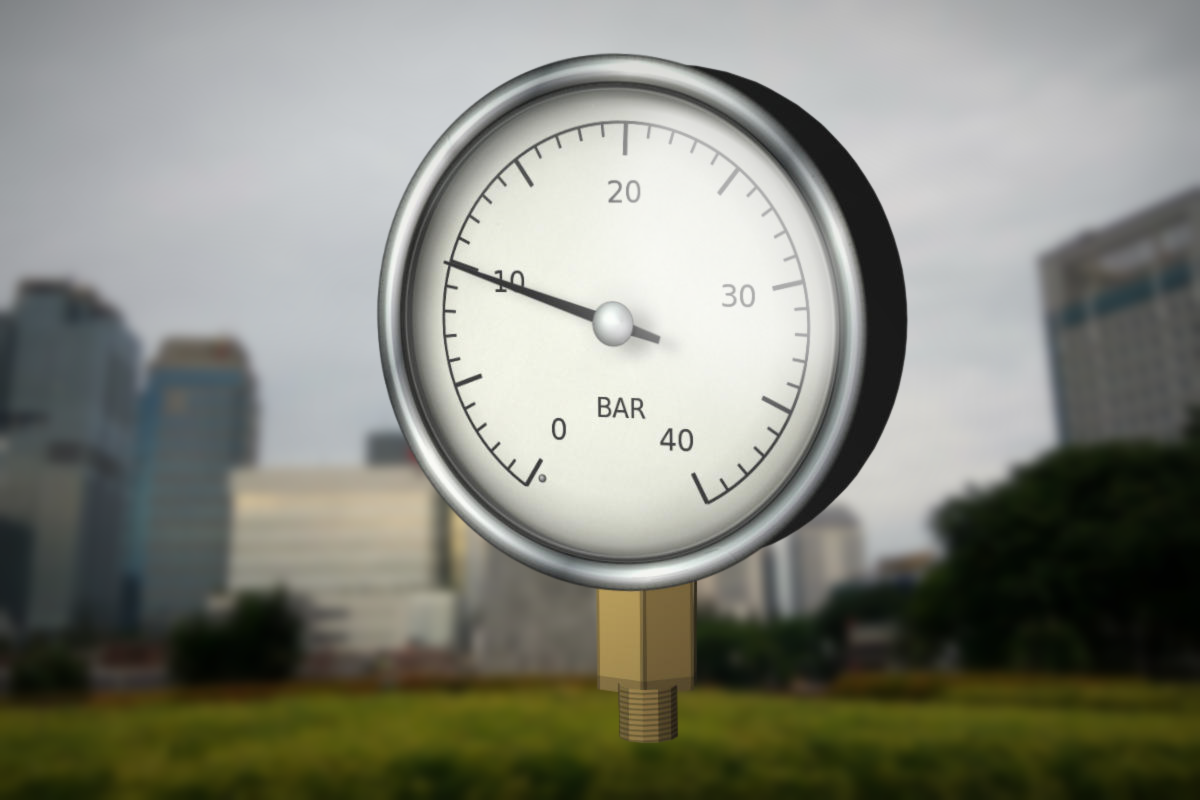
bar 10
